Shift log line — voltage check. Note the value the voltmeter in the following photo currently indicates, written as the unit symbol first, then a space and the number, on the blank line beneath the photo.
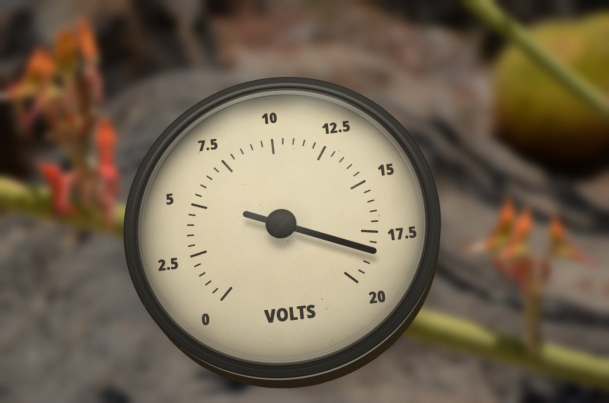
V 18.5
